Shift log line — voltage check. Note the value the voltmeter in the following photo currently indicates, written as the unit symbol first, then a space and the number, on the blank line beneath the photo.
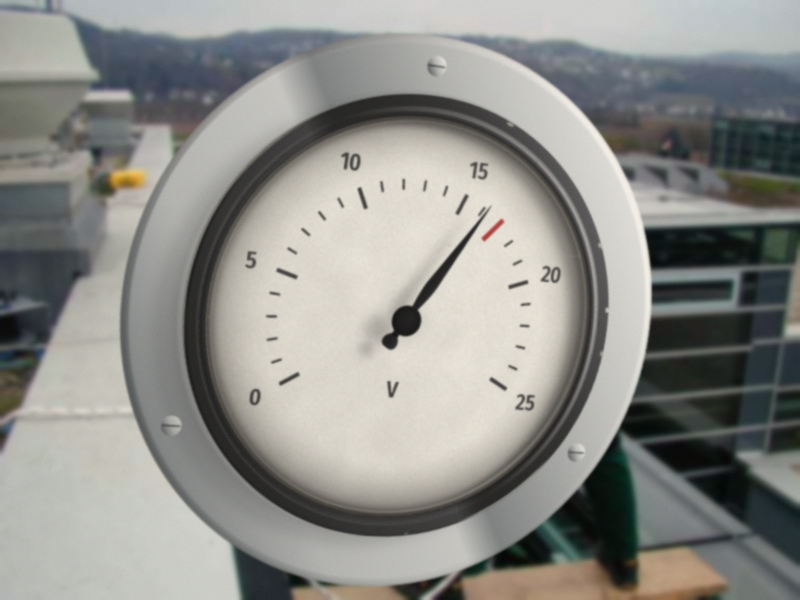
V 16
